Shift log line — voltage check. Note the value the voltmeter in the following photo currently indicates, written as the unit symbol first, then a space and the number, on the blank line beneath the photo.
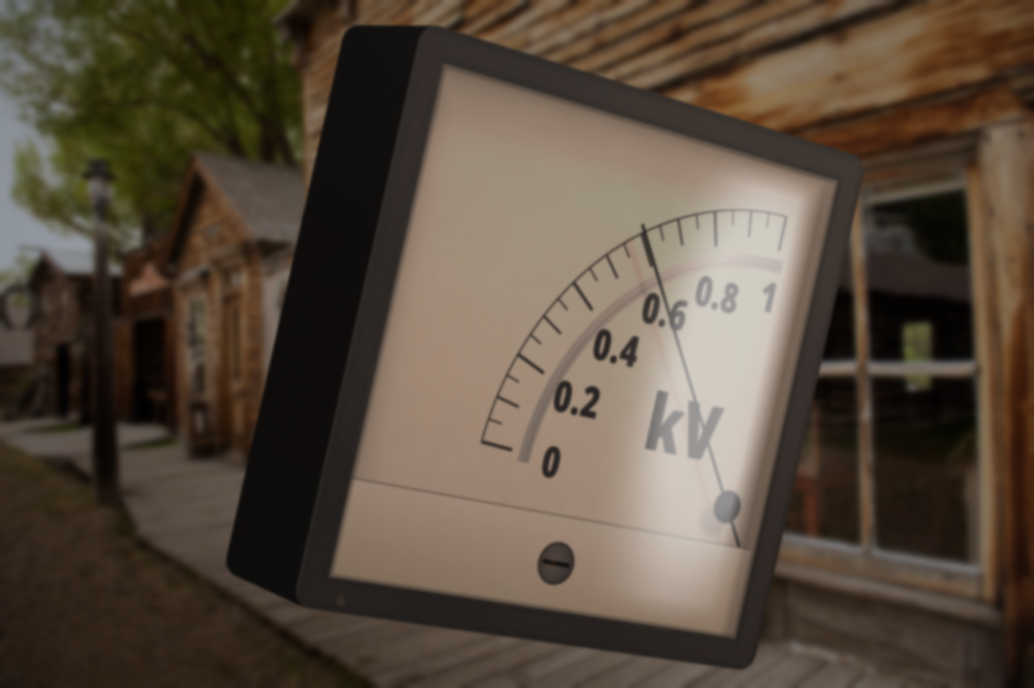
kV 0.6
